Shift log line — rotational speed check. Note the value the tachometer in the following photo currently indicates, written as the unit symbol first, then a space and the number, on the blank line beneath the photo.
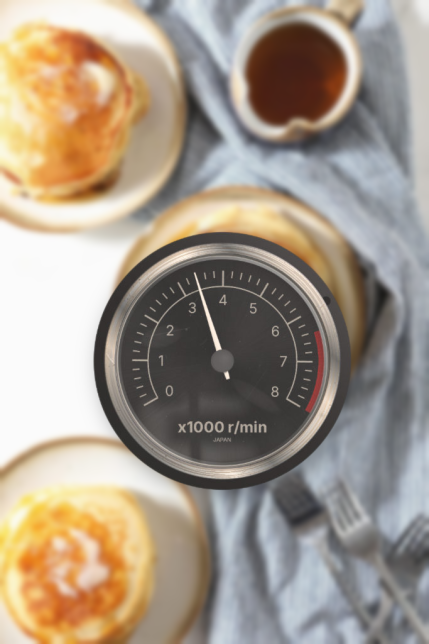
rpm 3400
